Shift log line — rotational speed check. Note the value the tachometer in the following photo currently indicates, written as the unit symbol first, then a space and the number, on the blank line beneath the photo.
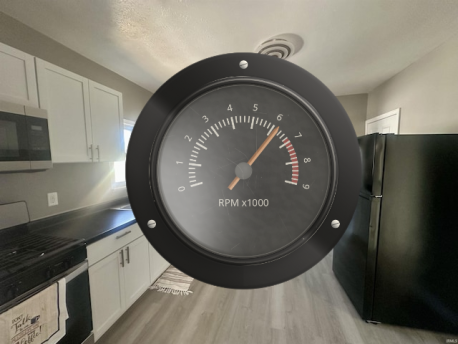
rpm 6200
